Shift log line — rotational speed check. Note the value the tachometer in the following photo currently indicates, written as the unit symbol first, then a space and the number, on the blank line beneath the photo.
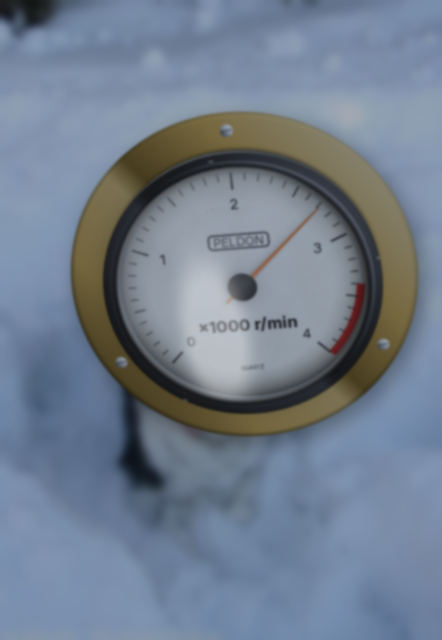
rpm 2700
